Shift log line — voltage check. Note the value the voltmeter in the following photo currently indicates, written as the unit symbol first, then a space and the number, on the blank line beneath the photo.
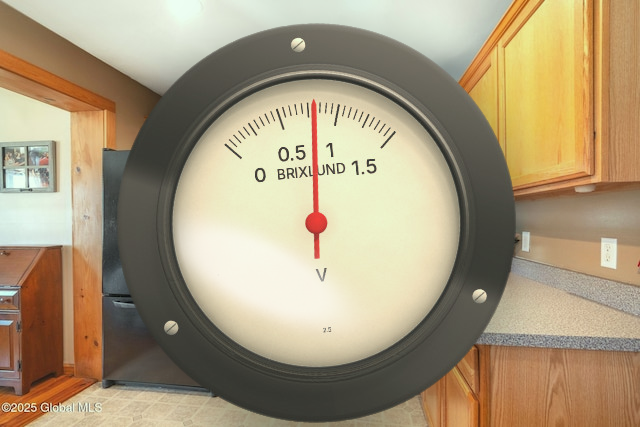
V 0.8
